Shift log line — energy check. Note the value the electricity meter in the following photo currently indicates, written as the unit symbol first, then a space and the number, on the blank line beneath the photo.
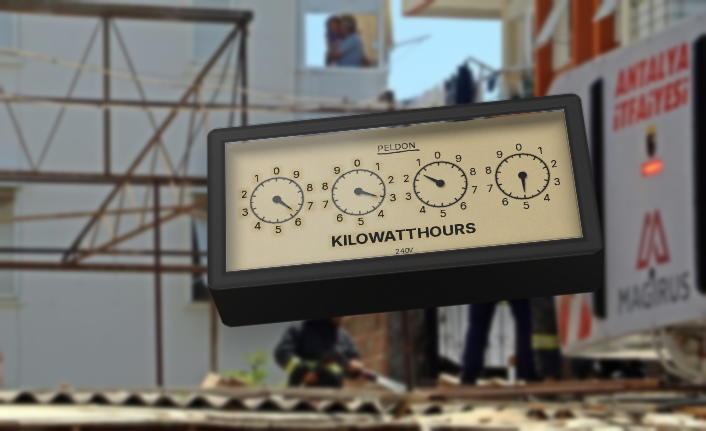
kWh 6315
